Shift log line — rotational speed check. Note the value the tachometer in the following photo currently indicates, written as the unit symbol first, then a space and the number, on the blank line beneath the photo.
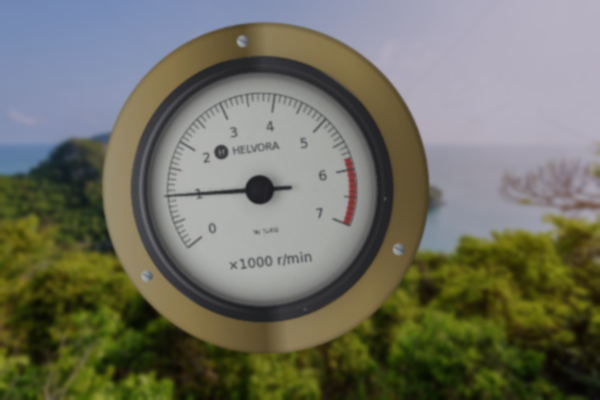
rpm 1000
